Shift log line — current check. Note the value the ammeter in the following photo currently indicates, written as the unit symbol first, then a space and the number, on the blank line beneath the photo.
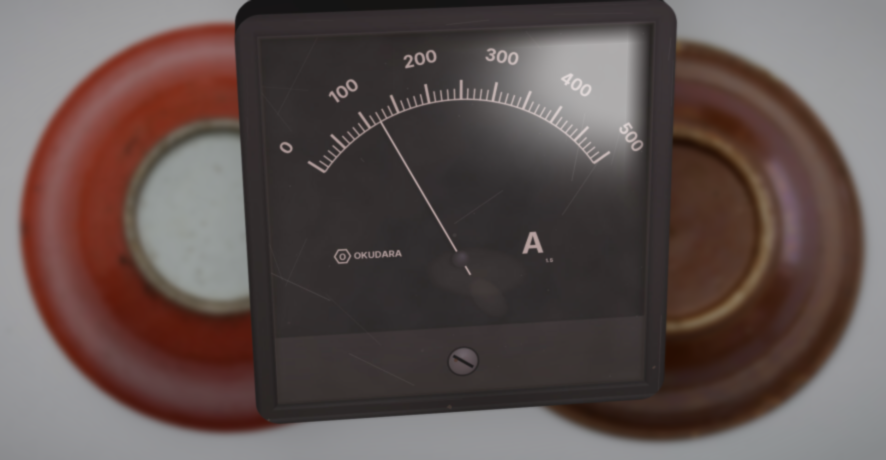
A 120
